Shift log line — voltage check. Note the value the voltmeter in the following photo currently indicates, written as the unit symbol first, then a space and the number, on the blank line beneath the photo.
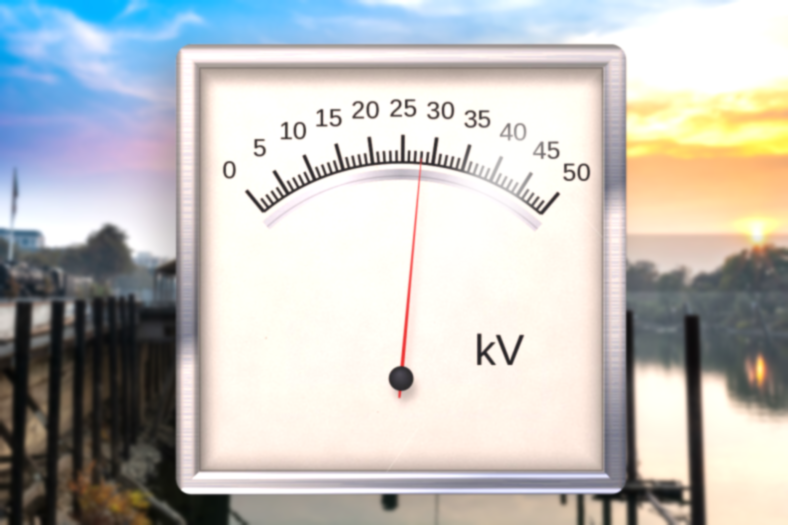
kV 28
